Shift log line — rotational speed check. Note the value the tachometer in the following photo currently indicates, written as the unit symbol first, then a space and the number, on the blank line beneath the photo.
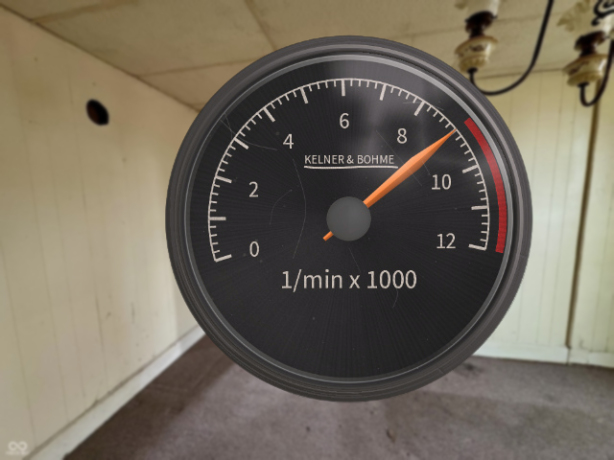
rpm 9000
